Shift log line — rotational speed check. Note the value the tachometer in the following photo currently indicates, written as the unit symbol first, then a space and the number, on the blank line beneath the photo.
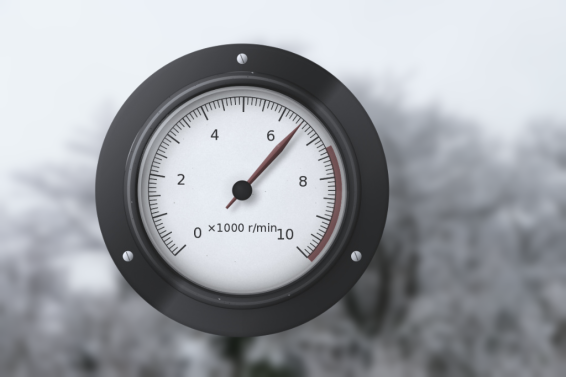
rpm 6500
